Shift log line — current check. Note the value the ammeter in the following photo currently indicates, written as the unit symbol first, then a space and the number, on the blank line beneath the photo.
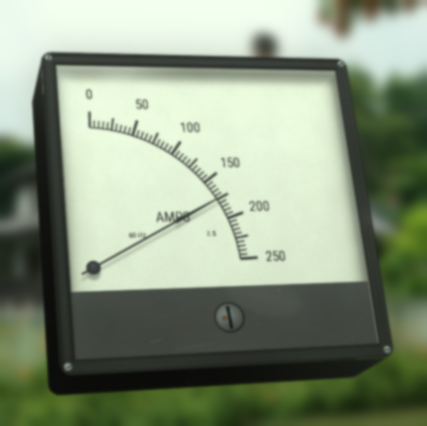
A 175
